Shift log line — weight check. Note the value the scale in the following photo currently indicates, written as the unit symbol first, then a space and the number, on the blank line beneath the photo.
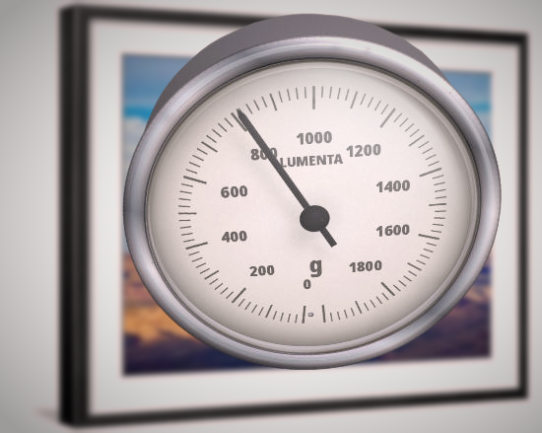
g 820
